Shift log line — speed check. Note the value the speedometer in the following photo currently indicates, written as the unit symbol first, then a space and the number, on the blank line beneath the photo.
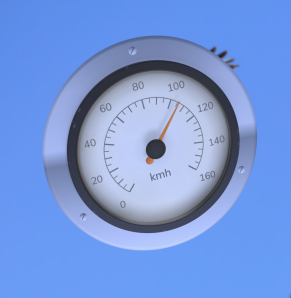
km/h 105
